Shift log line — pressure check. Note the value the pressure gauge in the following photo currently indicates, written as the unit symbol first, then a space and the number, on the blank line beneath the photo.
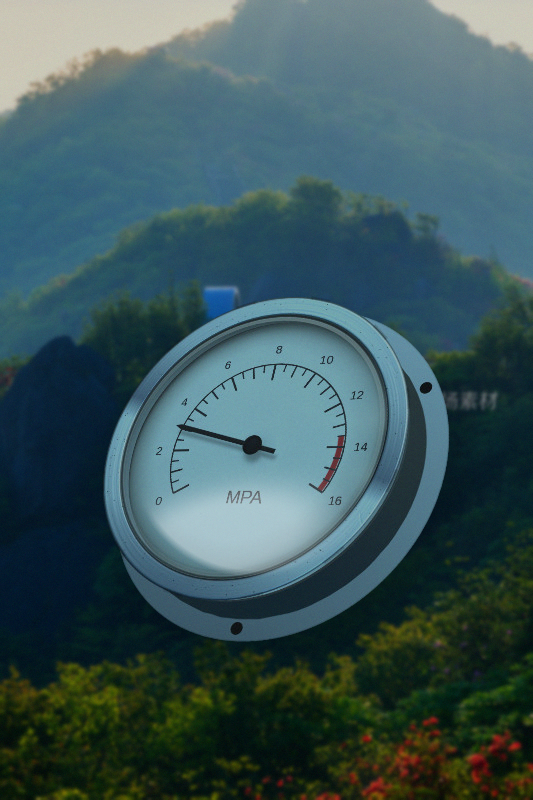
MPa 3
